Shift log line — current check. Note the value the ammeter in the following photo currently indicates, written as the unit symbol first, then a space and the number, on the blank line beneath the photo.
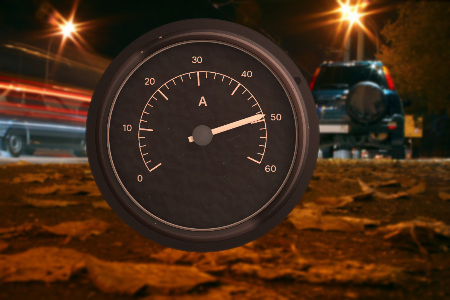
A 49
